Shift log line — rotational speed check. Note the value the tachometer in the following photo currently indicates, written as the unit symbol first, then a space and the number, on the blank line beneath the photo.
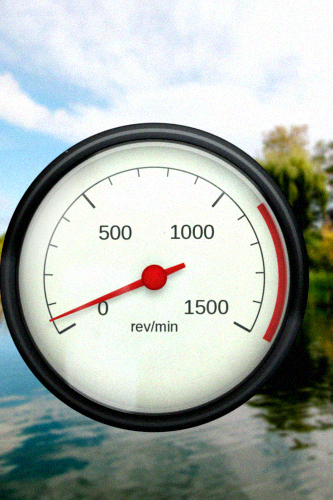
rpm 50
